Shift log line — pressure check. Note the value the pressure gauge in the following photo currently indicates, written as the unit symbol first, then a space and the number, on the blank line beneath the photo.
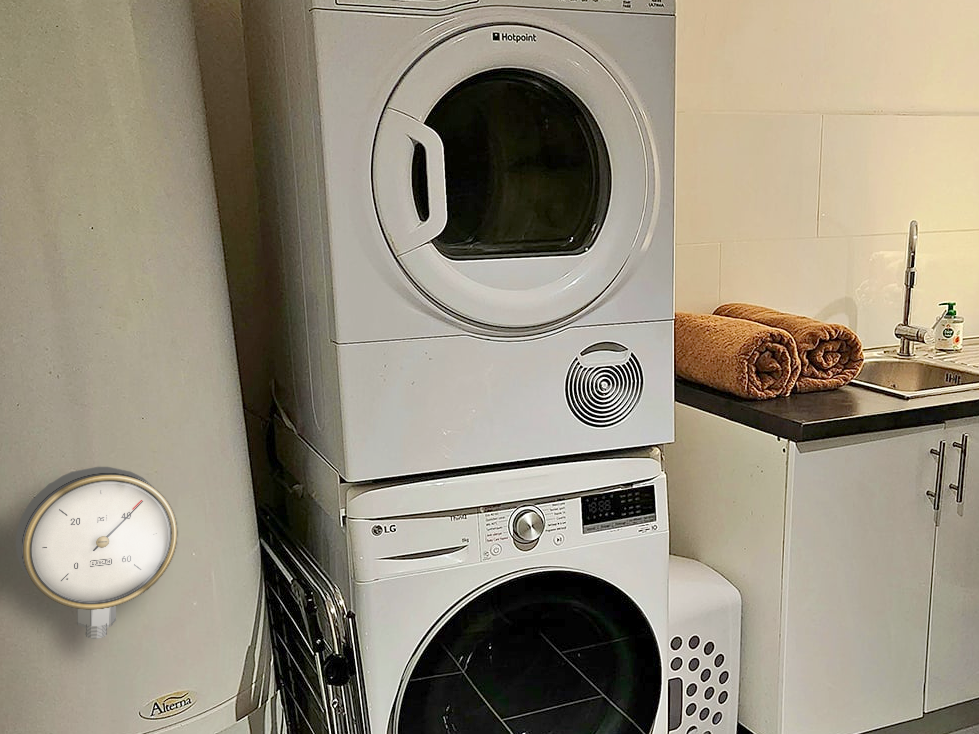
psi 40
